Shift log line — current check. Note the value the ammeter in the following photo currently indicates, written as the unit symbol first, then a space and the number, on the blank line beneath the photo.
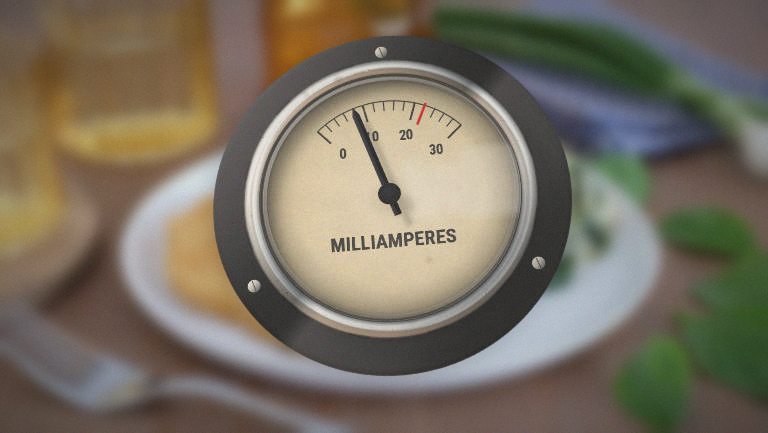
mA 8
